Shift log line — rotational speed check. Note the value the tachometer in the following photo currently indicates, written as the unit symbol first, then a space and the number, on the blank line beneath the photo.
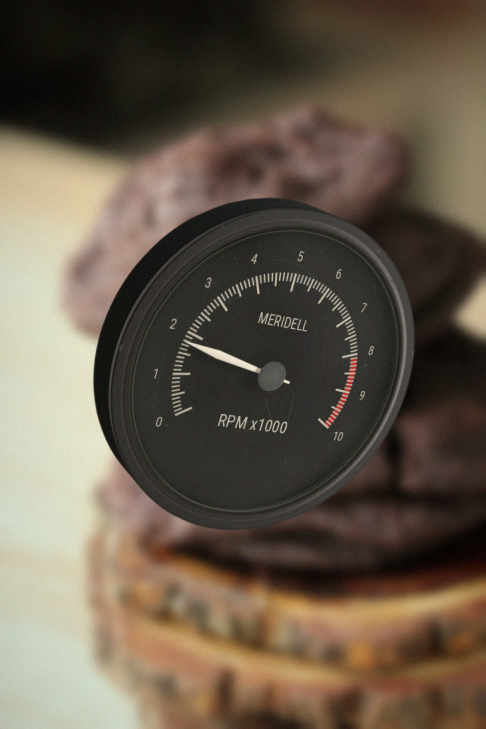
rpm 1800
